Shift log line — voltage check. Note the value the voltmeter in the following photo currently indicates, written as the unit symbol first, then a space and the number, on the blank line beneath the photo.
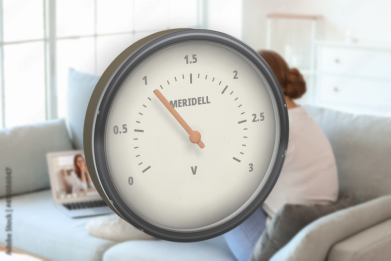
V 1
